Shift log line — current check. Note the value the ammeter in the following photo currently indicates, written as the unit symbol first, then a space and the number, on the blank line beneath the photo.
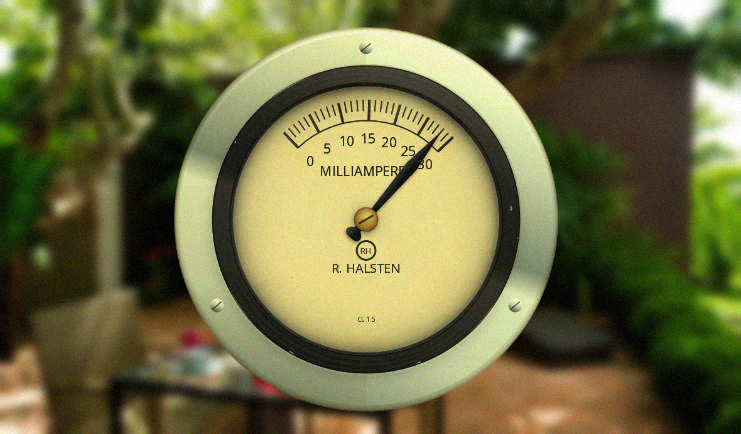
mA 28
